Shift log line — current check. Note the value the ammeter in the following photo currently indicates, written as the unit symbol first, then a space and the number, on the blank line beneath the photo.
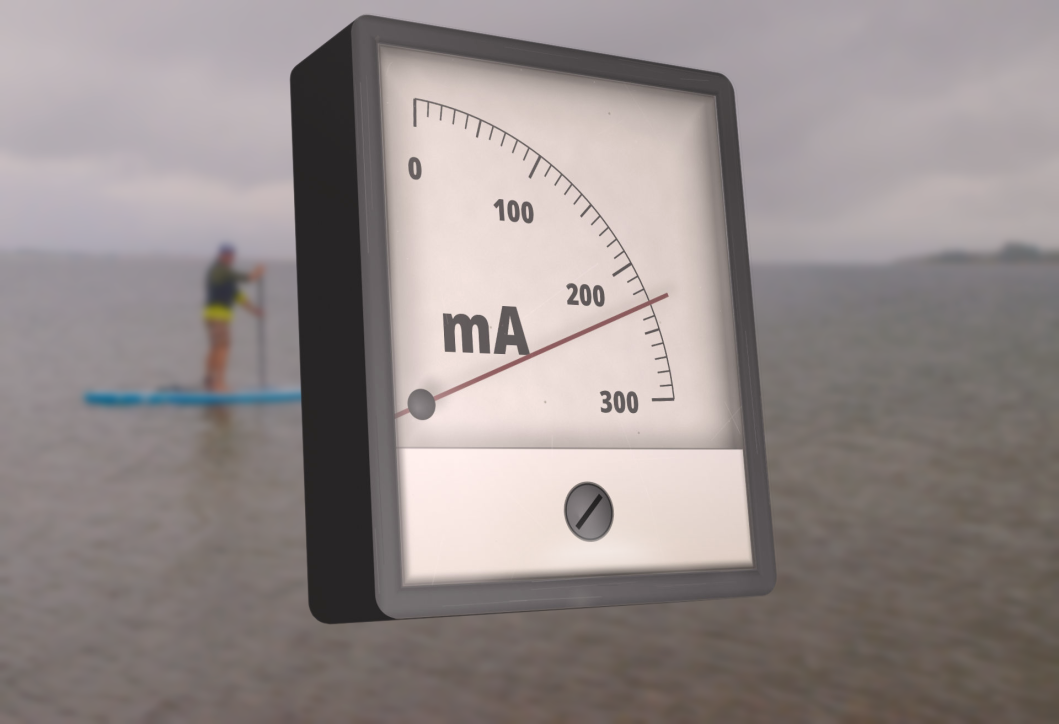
mA 230
